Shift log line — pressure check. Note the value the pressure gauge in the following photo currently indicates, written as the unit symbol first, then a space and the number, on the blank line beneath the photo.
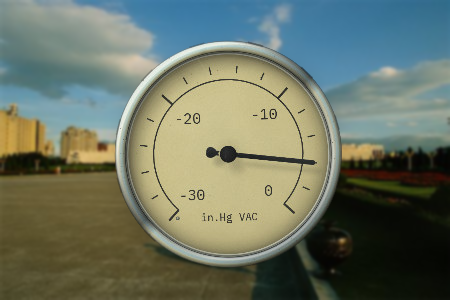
inHg -4
